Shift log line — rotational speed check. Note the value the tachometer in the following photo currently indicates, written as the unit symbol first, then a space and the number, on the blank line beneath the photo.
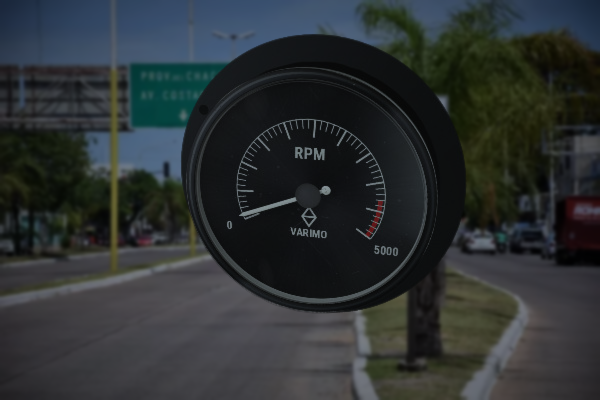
rpm 100
